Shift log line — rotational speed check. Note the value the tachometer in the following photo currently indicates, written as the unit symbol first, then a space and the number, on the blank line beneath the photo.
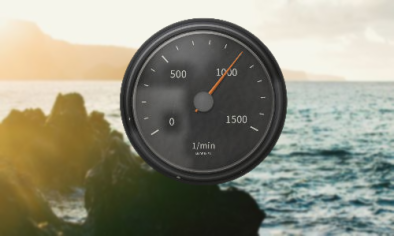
rpm 1000
